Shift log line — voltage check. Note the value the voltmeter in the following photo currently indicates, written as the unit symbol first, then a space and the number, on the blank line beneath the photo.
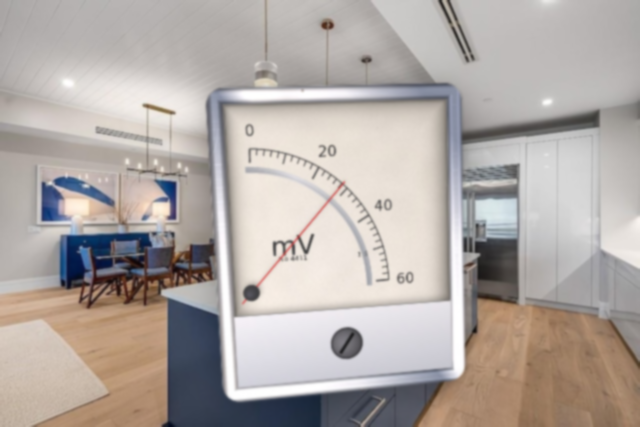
mV 28
